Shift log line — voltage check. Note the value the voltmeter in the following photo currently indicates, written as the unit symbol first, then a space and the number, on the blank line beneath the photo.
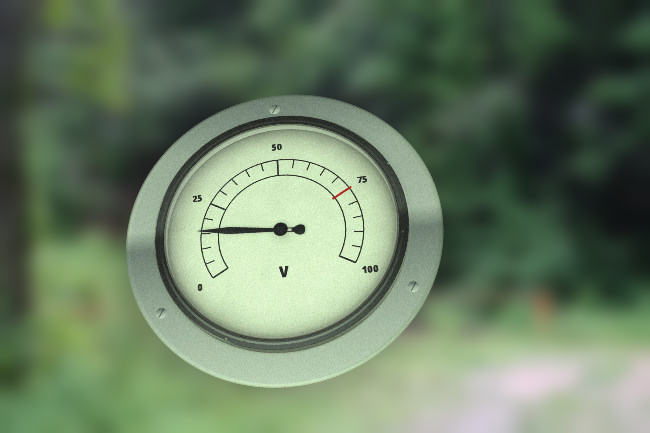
V 15
